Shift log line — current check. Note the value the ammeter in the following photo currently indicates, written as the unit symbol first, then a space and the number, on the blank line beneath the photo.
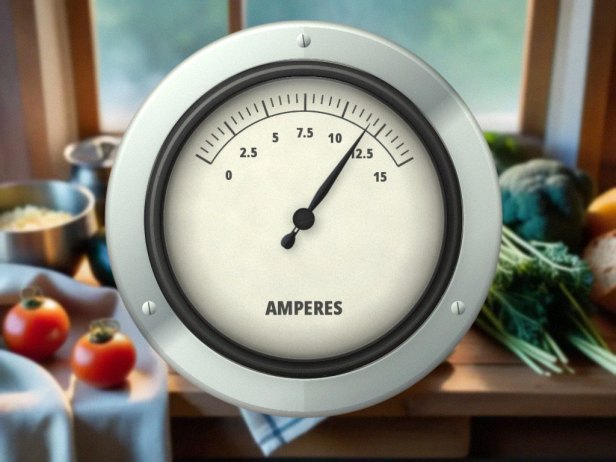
A 11.75
